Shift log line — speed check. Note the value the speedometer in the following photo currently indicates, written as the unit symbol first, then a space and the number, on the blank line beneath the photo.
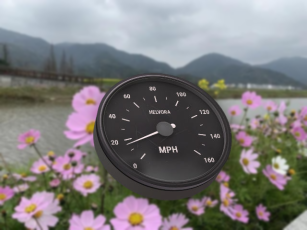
mph 15
